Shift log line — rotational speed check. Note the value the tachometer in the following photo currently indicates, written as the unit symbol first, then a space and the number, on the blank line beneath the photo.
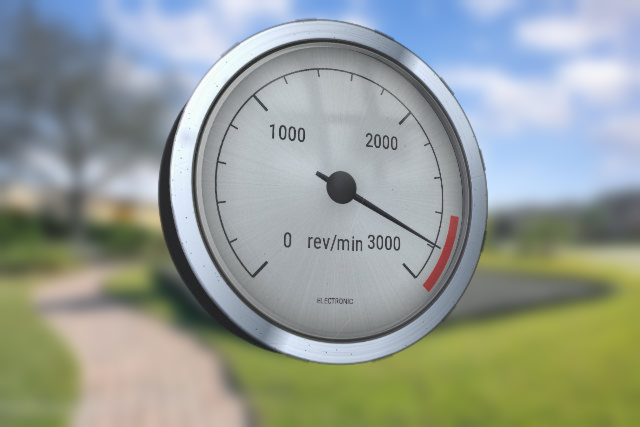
rpm 2800
